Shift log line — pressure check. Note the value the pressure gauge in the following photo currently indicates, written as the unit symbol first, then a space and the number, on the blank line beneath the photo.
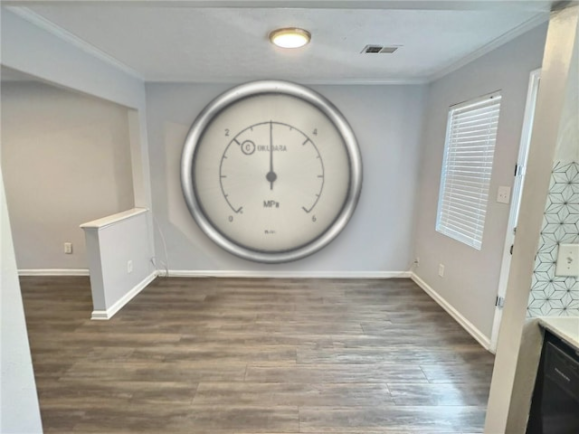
MPa 3
